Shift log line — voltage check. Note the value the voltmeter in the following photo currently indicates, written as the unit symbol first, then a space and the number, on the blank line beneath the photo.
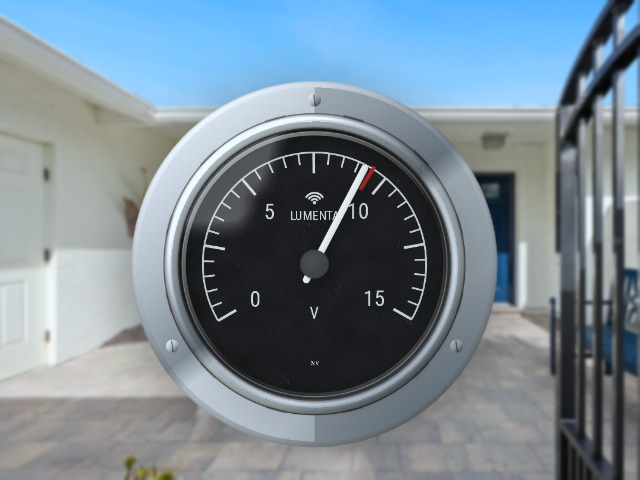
V 9.25
